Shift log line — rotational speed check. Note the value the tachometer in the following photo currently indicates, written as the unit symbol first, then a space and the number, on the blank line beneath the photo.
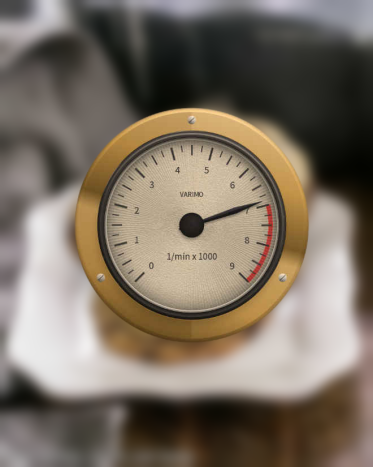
rpm 6875
